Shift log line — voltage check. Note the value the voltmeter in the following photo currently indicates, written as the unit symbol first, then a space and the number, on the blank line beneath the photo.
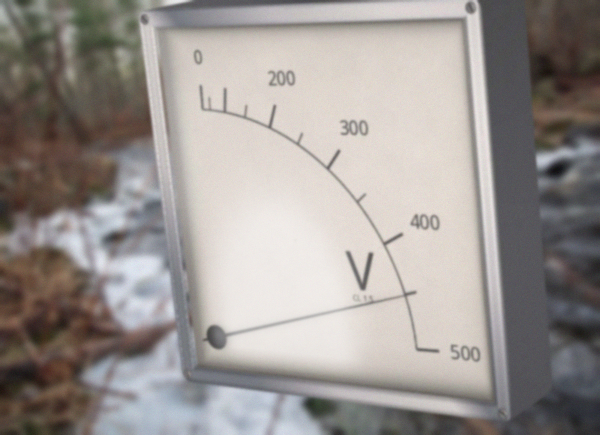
V 450
